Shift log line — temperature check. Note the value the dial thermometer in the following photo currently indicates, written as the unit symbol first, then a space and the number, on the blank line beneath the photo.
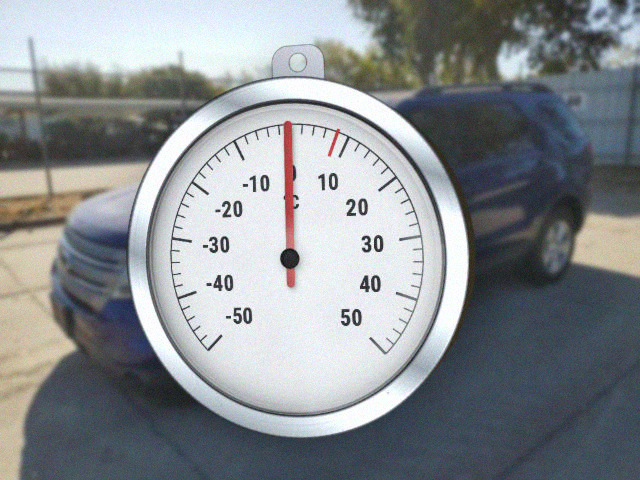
°C 0
